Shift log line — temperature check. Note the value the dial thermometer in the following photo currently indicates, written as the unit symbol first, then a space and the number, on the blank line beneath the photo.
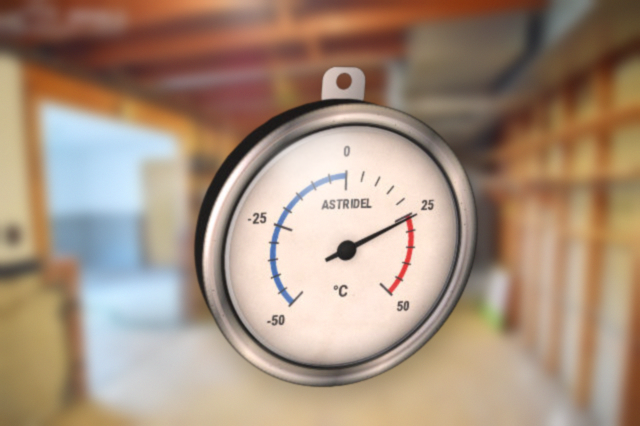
°C 25
